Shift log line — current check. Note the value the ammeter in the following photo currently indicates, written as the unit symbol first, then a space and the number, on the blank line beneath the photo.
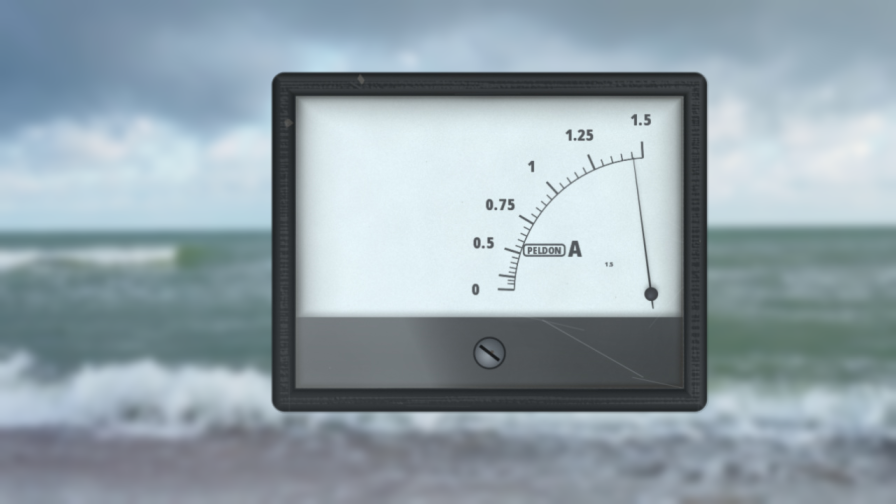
A 1.45
